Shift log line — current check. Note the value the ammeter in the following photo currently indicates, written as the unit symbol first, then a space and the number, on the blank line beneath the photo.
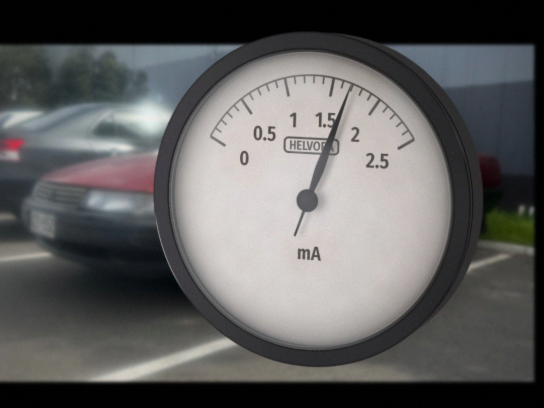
mA 1.7
